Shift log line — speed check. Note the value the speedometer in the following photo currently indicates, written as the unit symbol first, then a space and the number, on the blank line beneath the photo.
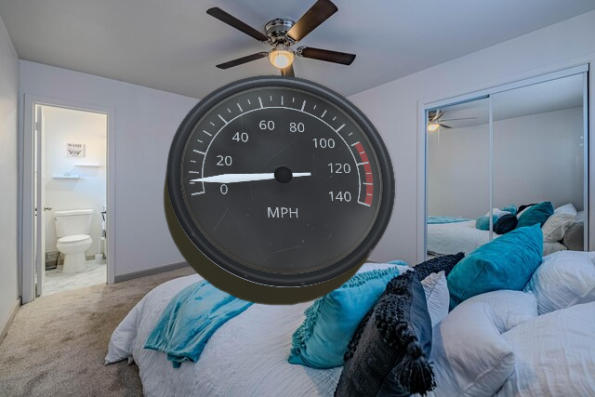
mph 5
